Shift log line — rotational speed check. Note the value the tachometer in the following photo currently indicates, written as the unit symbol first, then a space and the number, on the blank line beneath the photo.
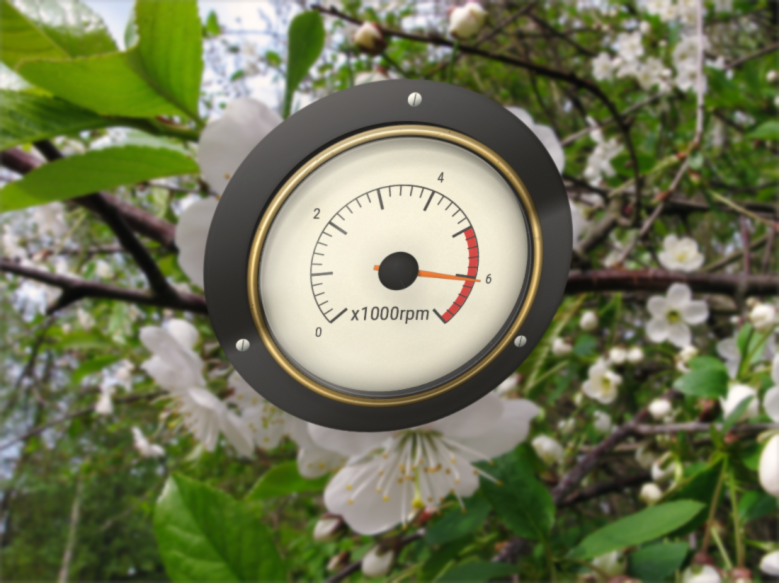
rpm 6000
